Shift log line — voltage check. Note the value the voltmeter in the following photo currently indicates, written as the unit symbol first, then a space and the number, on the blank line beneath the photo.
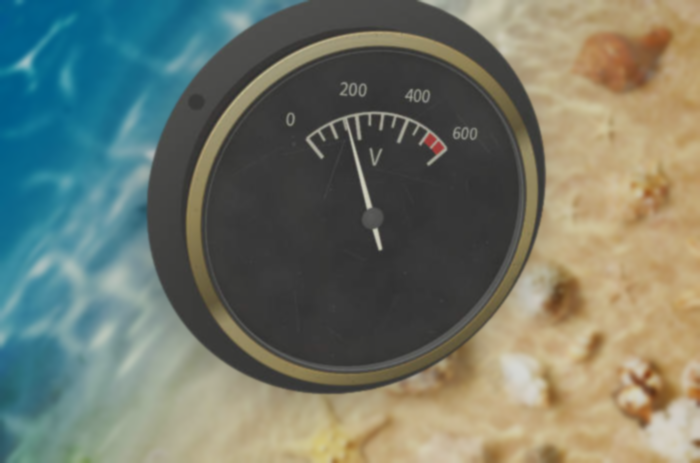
V 150
